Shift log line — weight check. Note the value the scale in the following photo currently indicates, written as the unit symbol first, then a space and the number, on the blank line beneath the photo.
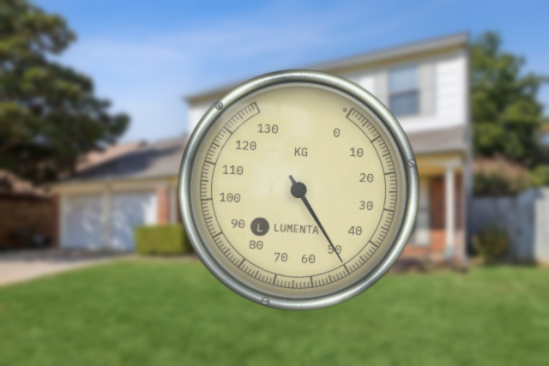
kg 50
